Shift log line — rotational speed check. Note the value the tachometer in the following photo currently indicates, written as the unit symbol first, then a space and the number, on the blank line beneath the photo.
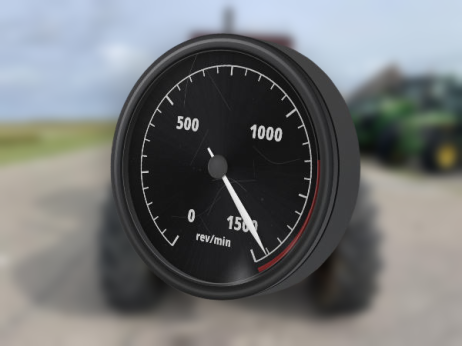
rpm 1450
